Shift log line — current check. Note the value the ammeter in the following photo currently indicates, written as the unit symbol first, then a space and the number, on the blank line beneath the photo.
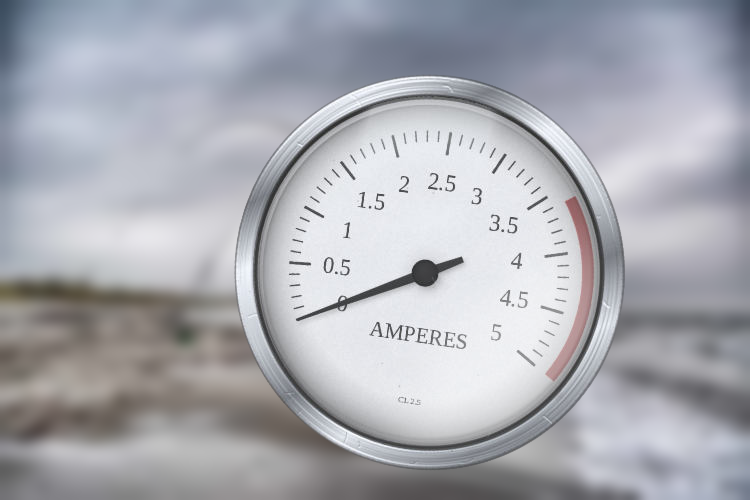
A 0
